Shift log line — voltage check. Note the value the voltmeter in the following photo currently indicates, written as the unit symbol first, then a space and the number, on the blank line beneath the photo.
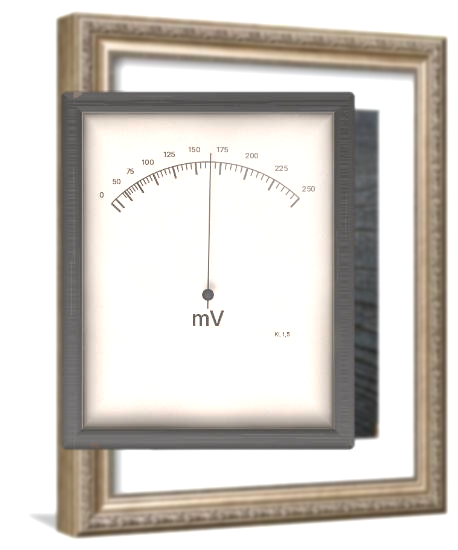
mV 165
